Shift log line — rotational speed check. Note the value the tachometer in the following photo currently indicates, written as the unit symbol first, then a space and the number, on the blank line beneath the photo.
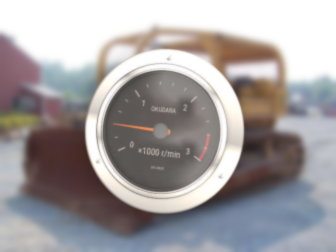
rpm 400
